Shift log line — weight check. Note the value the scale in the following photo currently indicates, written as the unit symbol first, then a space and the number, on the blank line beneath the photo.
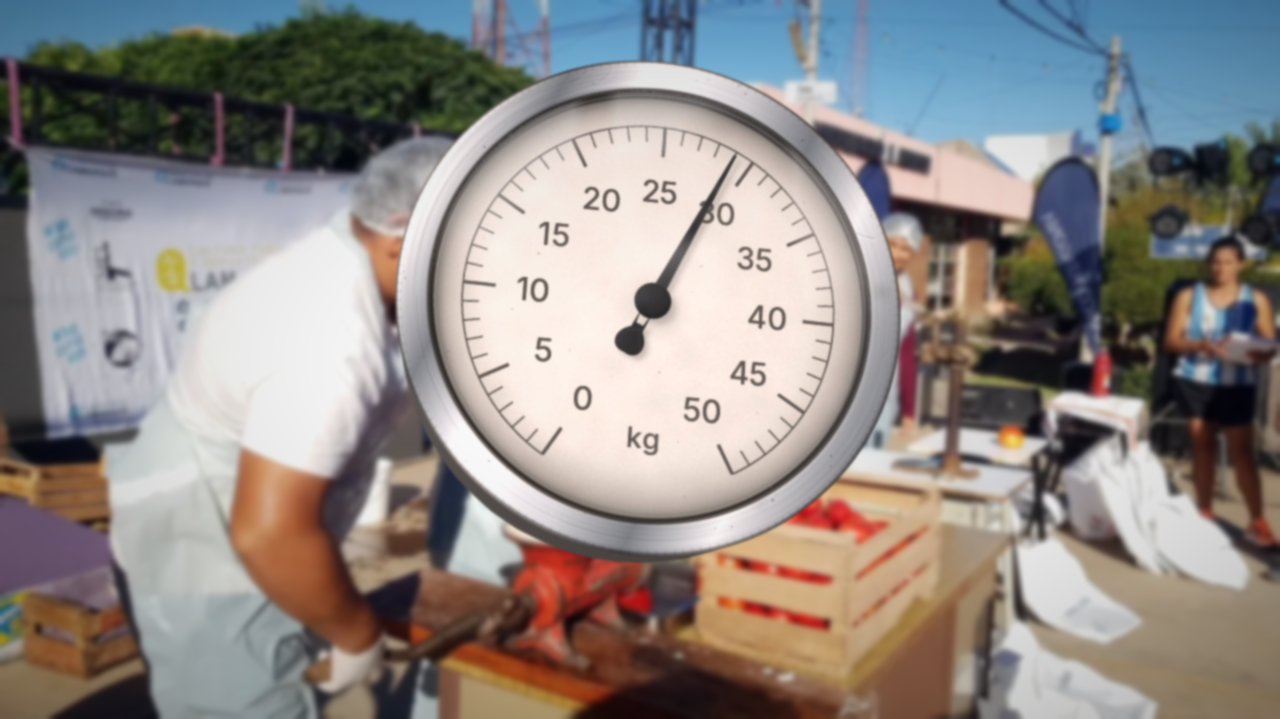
kg 29
